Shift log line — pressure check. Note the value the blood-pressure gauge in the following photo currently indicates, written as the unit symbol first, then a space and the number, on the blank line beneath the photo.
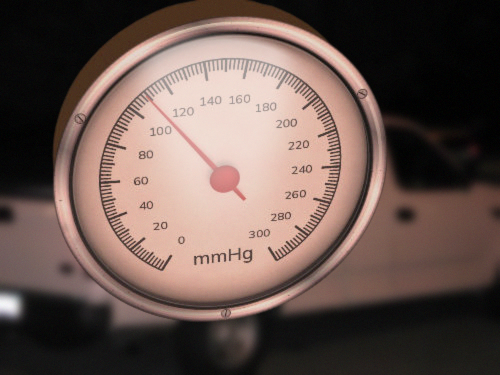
mmHg 110
